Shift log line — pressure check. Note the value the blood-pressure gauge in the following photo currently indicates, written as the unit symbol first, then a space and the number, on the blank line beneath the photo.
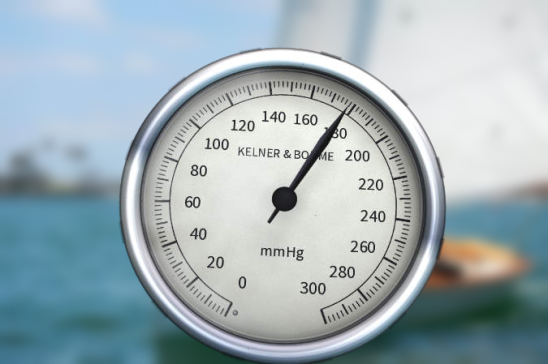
mmHg 178
